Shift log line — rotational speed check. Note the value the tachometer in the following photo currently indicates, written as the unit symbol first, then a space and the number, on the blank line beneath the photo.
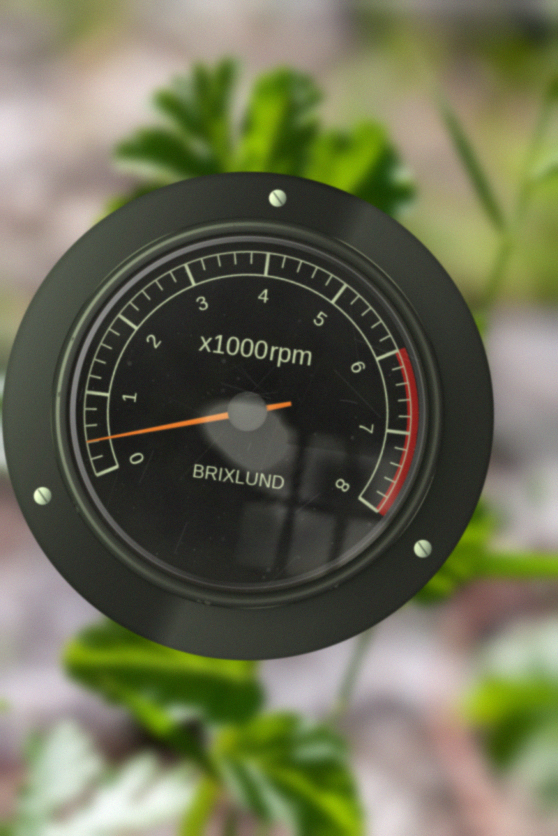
rpm 400
